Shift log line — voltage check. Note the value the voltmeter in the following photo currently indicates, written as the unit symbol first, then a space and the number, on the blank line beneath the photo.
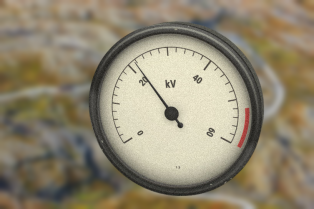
kV 22
